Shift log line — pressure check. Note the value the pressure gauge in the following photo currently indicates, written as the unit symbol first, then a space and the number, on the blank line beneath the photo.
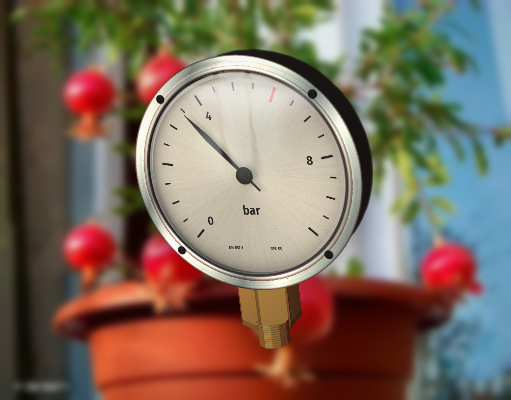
bar 3.5
